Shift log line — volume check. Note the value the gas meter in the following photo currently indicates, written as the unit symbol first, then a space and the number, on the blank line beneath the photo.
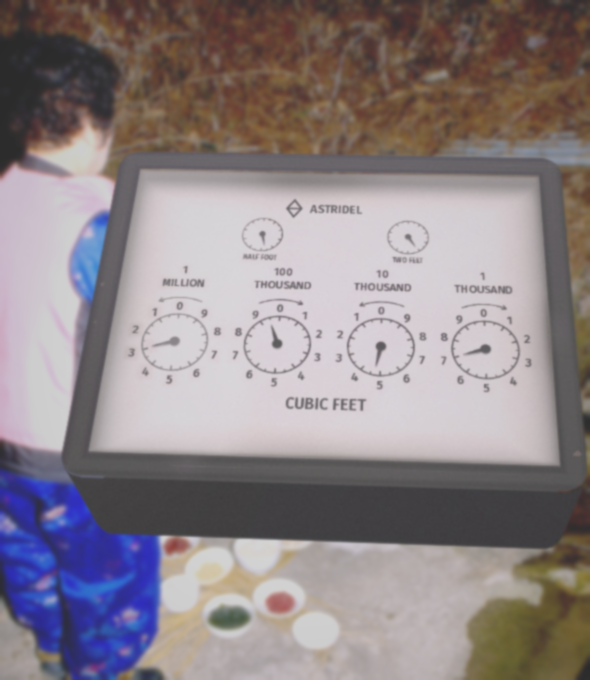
ft³ 294700
